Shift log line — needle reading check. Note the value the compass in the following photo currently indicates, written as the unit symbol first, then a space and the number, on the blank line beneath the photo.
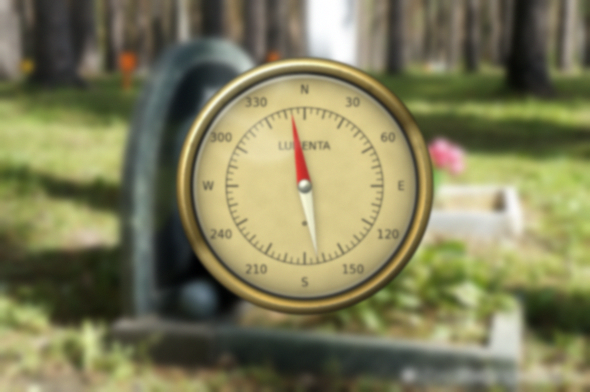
° 350
